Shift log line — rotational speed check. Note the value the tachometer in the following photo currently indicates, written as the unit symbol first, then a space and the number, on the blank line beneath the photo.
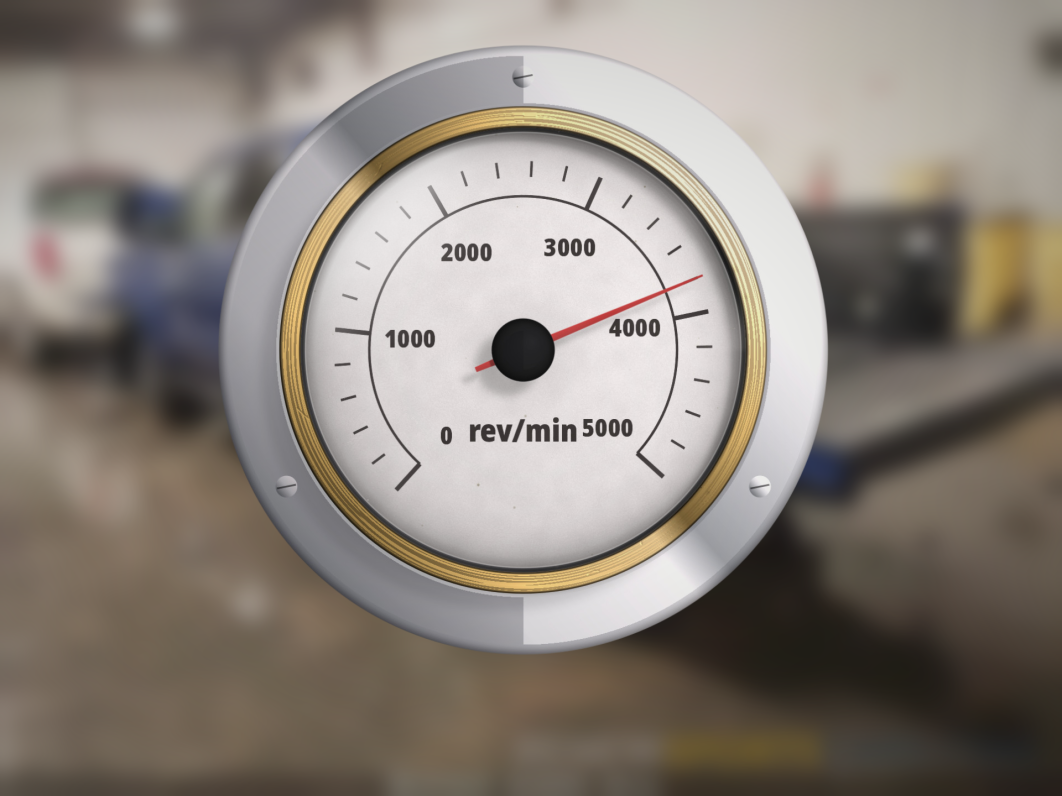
rpm 3800
